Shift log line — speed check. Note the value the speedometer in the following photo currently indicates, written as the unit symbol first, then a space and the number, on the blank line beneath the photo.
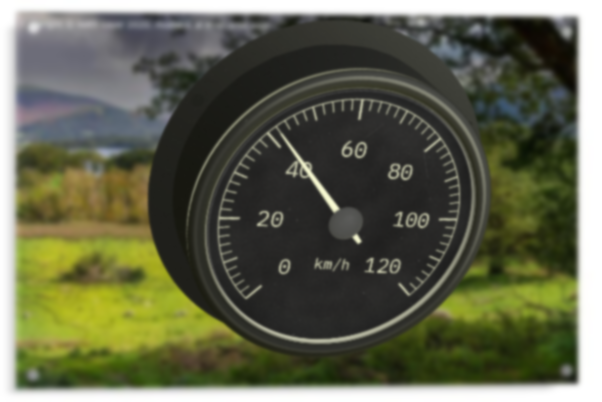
km/h 42
